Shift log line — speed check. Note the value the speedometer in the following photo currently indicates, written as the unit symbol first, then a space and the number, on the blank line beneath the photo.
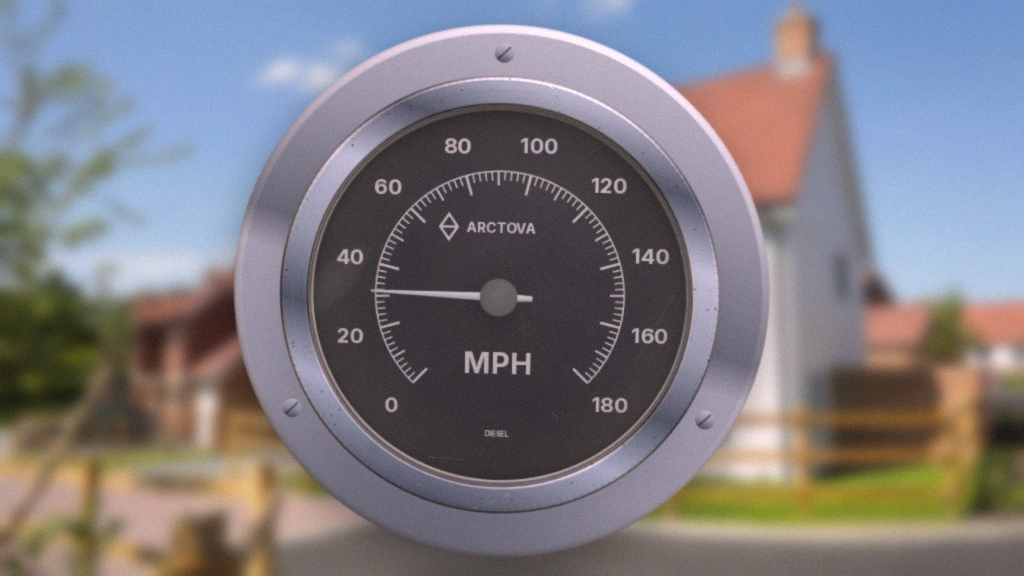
mph 32
